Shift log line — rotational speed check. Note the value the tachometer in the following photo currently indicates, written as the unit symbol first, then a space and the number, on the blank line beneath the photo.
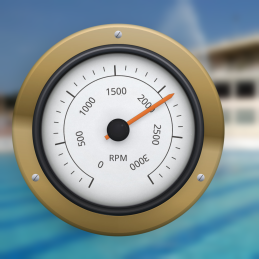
rpm 2100
